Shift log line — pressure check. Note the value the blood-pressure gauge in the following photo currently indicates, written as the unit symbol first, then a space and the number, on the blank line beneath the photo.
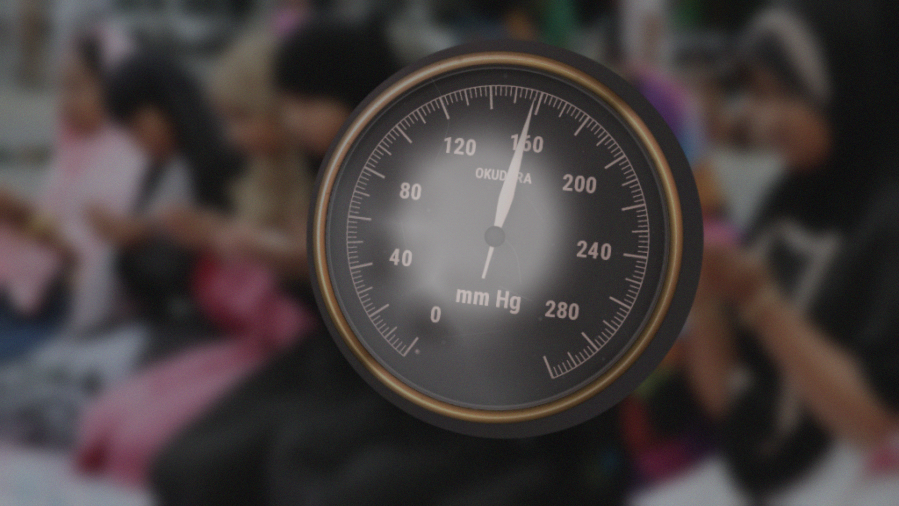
mmHg 158
